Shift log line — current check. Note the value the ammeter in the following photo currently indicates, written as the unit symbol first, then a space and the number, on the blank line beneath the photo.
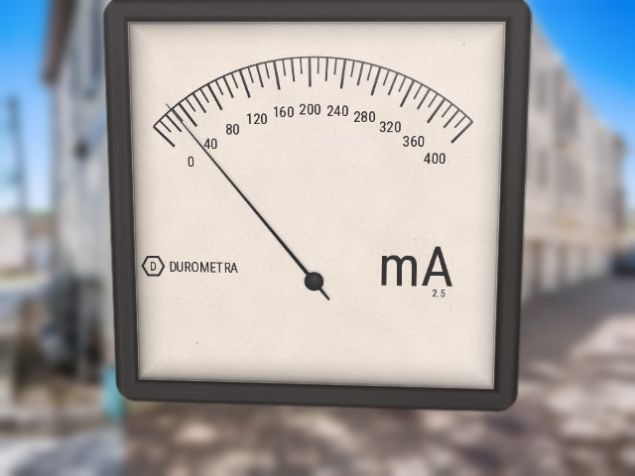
mA 30
